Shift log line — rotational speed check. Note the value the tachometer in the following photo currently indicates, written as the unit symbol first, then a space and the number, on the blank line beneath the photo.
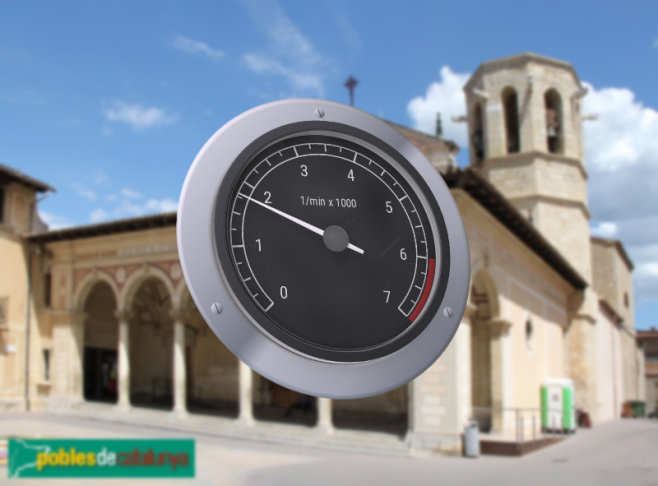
rpm 1750
